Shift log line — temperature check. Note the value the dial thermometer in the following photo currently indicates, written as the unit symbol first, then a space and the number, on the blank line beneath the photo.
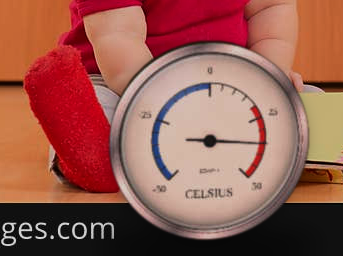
°C 35
